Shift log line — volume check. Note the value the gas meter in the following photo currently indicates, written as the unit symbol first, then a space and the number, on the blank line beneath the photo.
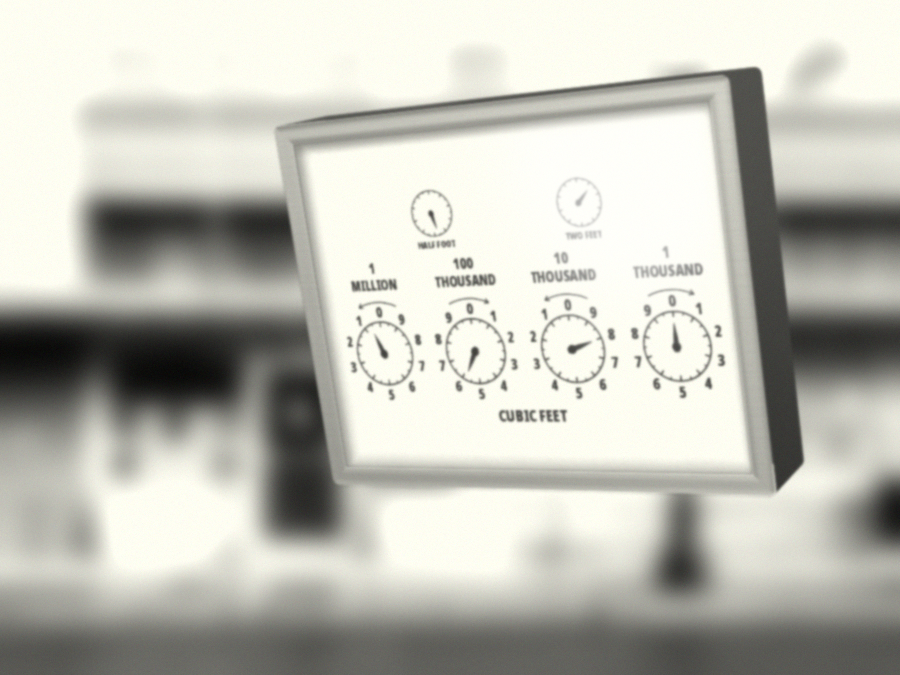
ft³ 58000
